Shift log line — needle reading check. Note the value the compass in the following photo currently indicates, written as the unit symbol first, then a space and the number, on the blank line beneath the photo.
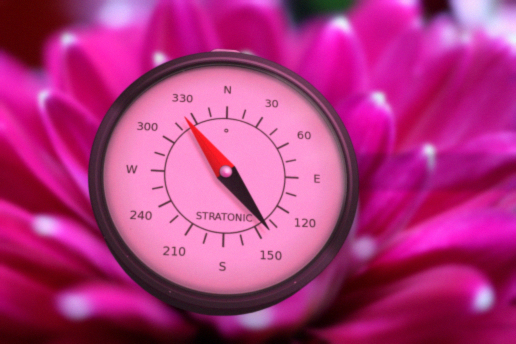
° 322.5
